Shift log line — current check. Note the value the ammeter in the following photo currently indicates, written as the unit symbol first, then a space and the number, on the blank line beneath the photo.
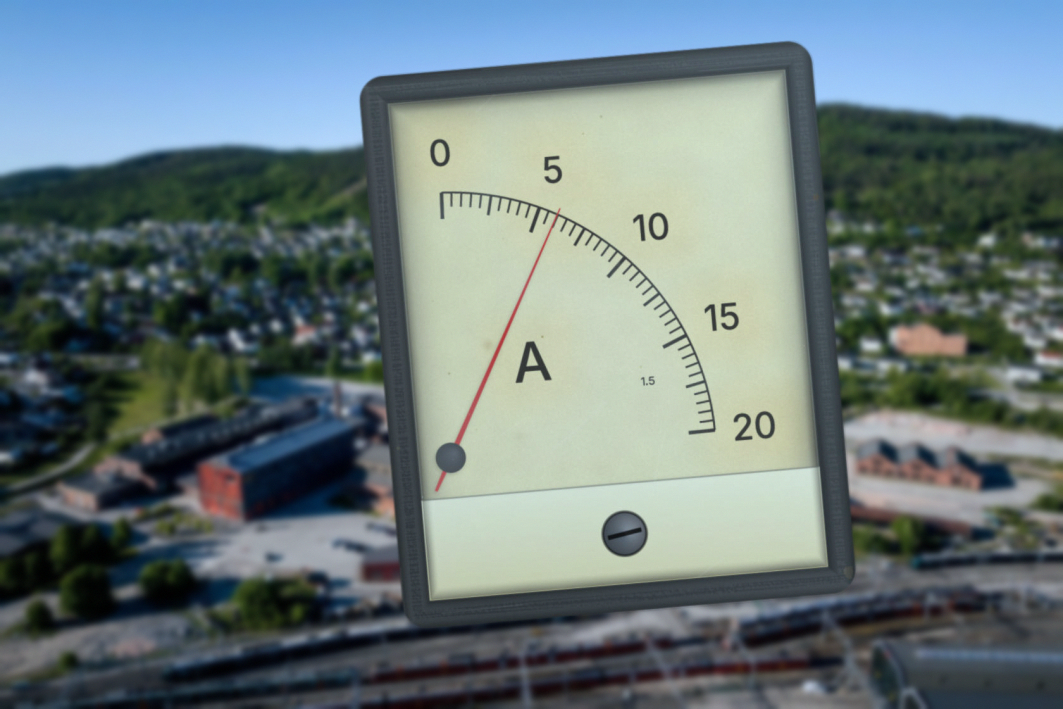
A 6
